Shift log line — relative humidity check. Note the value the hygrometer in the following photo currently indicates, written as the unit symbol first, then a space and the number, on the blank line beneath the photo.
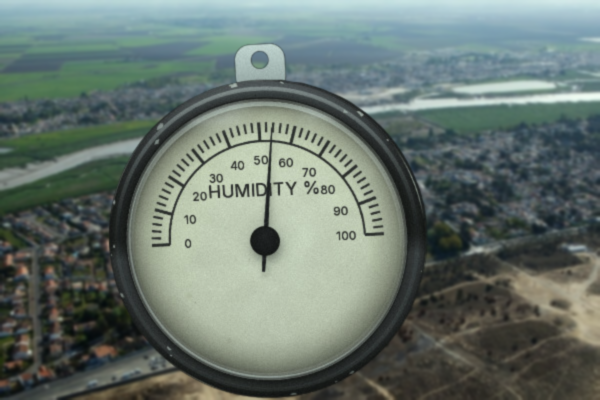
% 54
